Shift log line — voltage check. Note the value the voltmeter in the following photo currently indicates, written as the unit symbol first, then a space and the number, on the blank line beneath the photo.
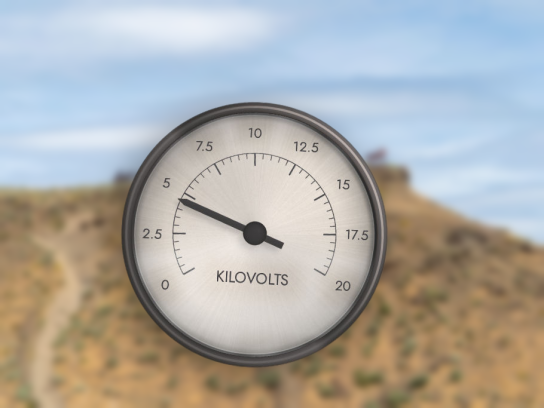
kV 4.5
